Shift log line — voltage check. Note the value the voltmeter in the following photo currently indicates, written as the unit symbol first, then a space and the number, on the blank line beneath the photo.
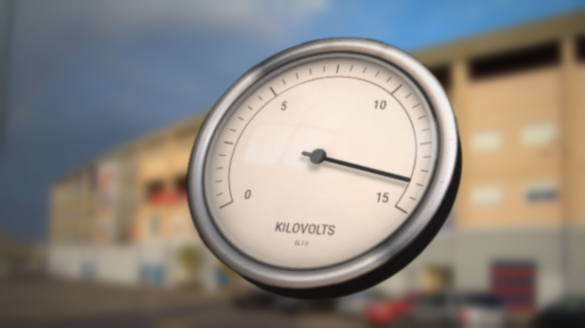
kV 14
